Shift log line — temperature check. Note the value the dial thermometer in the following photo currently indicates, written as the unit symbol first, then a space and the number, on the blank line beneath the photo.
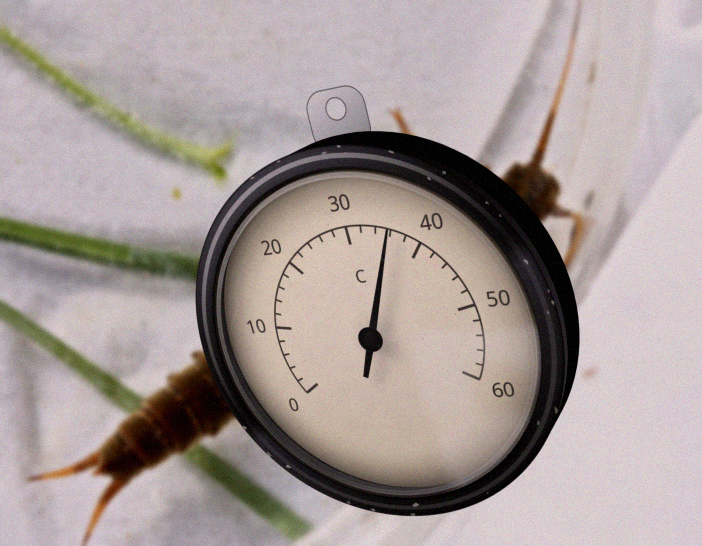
°C 36
